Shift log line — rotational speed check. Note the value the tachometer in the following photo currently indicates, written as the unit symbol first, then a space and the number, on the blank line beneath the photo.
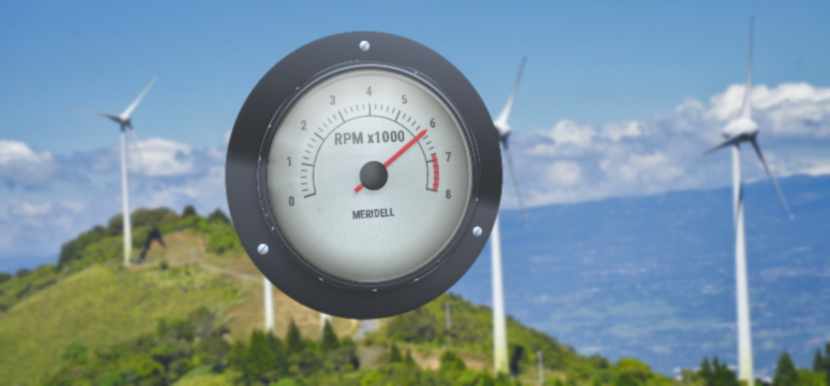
rpm 6000
